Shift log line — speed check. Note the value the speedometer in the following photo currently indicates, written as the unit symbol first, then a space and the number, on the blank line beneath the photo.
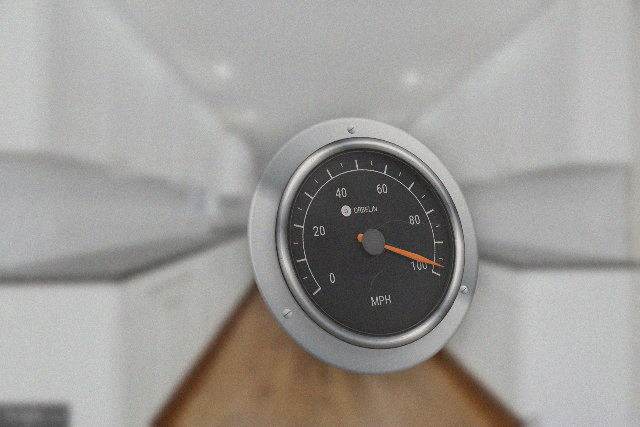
mph 97.5
